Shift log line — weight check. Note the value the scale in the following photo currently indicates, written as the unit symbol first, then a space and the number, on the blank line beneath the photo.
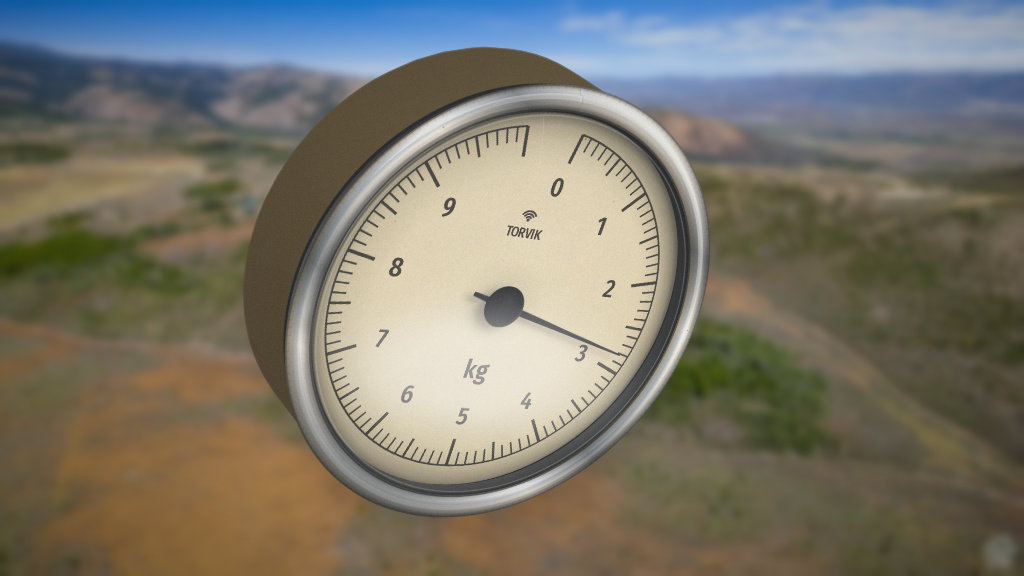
kg 2.8
